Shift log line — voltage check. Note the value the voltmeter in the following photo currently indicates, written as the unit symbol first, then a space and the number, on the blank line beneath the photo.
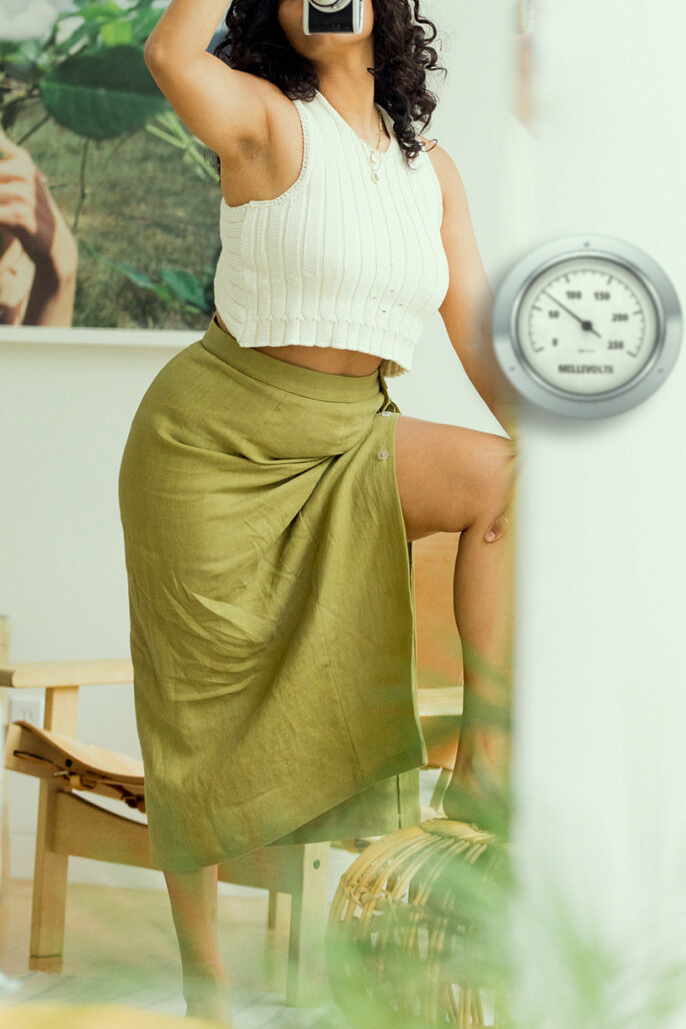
mV 70
